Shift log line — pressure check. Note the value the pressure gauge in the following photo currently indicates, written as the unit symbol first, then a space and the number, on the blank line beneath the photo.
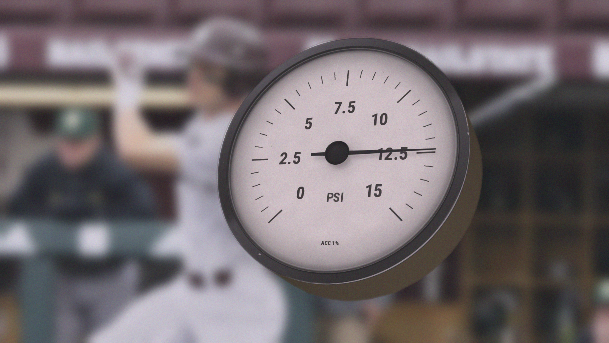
psi 12.5
